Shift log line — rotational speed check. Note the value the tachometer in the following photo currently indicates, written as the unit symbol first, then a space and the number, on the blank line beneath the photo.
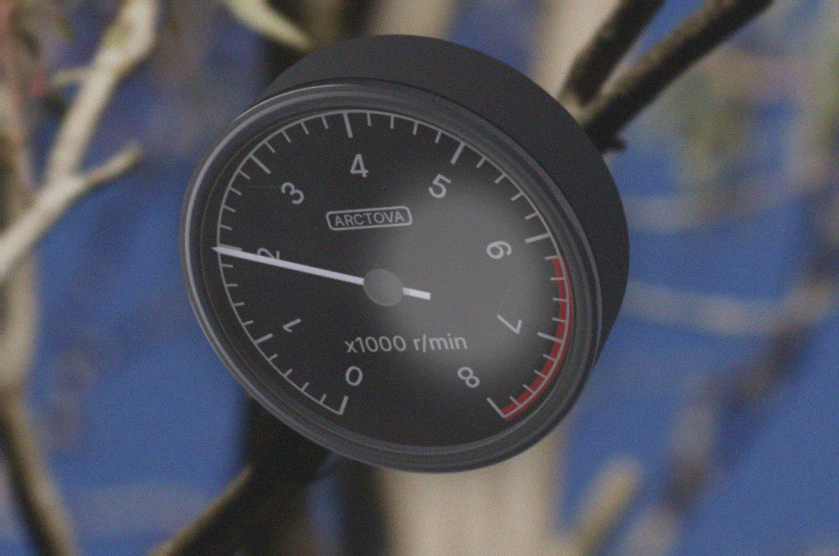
rpm 2000
